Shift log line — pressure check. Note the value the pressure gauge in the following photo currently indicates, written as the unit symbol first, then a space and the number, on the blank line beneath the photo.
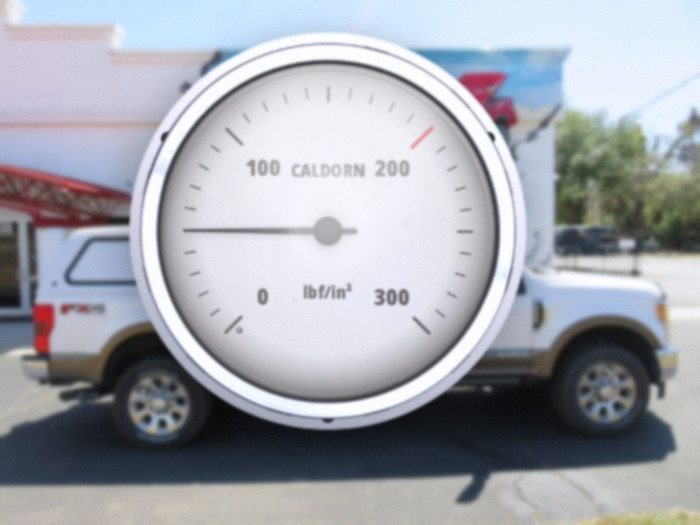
psi 50
